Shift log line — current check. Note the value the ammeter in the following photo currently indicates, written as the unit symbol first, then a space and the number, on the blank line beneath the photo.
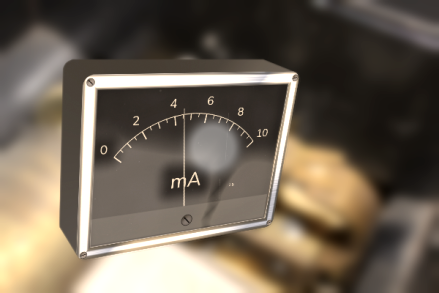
mA 4.5
